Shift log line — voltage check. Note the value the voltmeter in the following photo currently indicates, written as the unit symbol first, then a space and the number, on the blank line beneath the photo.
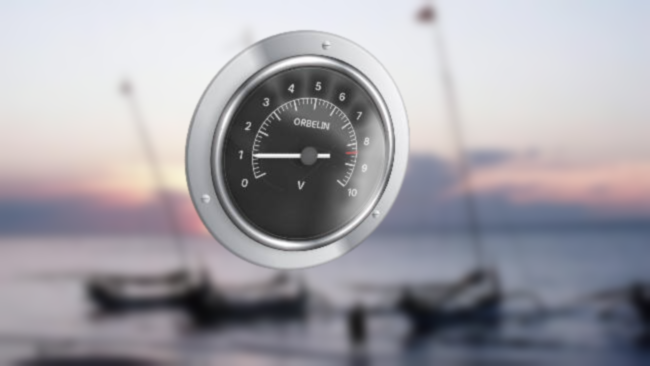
V 1
